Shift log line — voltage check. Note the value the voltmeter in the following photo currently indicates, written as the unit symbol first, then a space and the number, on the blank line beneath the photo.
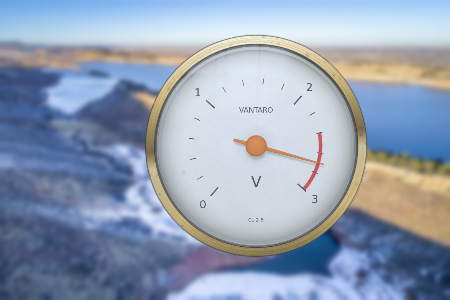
V 2.7
